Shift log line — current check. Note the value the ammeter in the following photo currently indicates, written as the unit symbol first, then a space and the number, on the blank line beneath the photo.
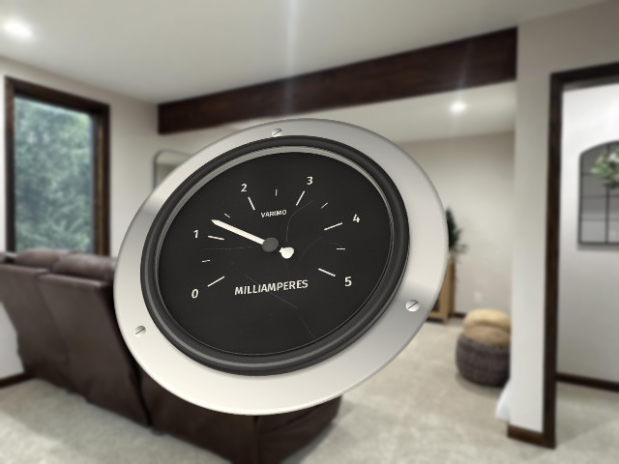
mA 1.25
